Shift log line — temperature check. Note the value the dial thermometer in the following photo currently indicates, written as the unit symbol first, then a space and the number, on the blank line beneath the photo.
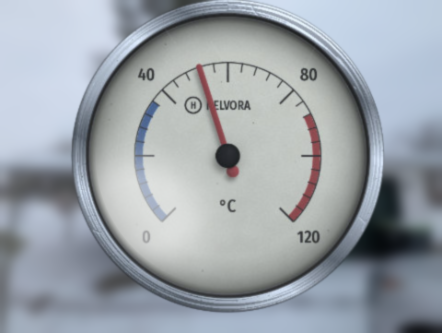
°C 52
